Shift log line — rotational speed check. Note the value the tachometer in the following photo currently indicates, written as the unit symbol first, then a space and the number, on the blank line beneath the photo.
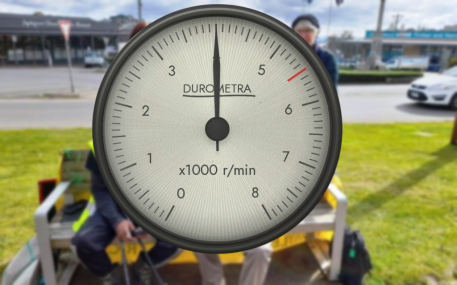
rpm 4000
